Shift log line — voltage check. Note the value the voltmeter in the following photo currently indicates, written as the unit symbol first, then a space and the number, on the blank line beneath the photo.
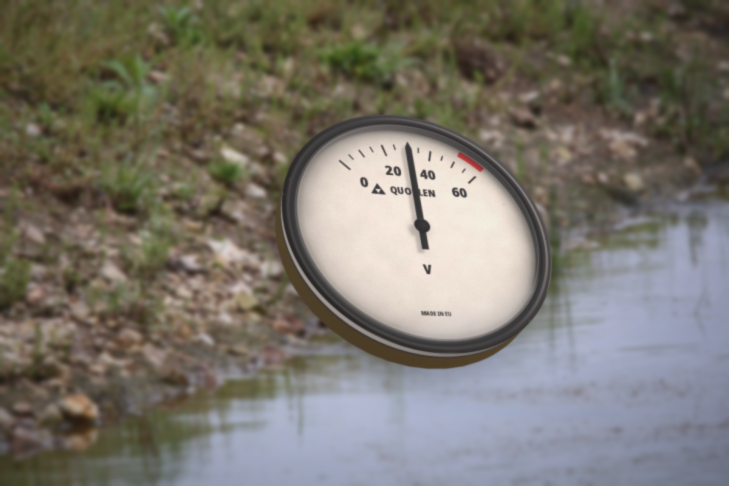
V 30
